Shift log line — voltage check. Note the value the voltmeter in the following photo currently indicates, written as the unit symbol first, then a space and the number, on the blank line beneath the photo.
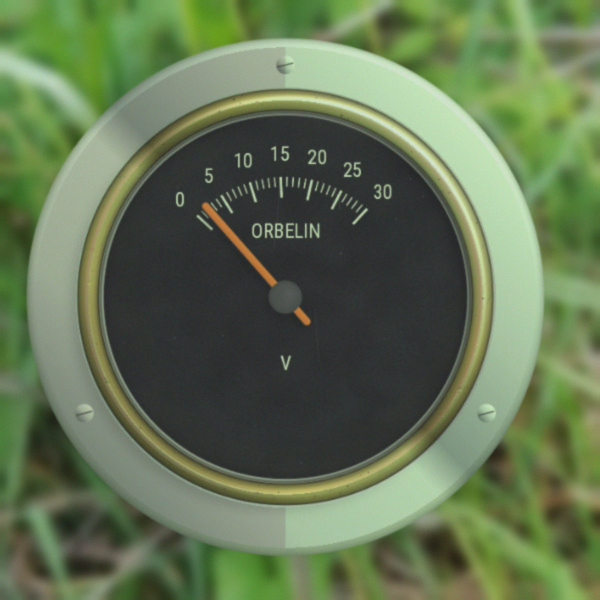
V 2
